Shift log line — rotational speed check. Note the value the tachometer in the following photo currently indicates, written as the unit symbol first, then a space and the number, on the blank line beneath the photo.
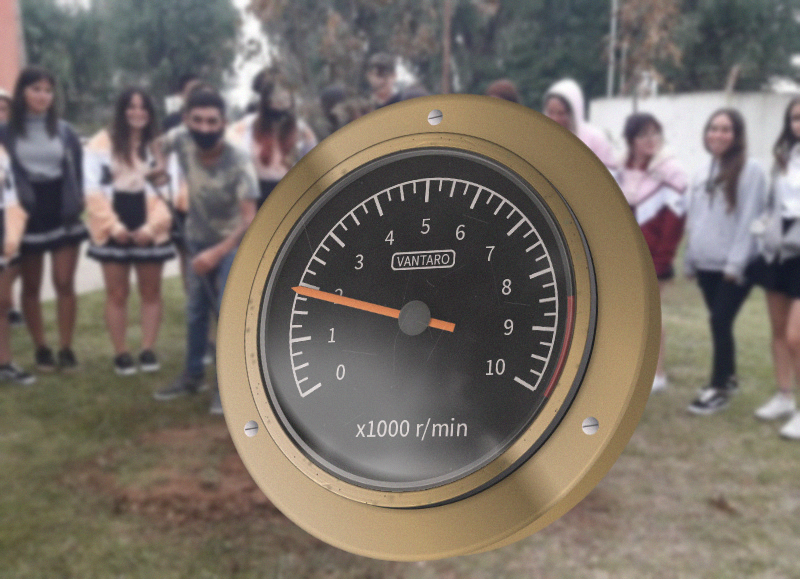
rpm 1875
